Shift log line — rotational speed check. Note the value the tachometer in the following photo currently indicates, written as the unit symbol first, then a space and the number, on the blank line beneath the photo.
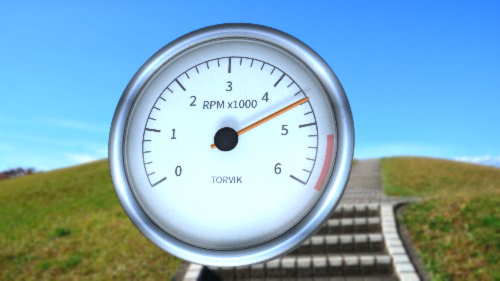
rpm 4600
